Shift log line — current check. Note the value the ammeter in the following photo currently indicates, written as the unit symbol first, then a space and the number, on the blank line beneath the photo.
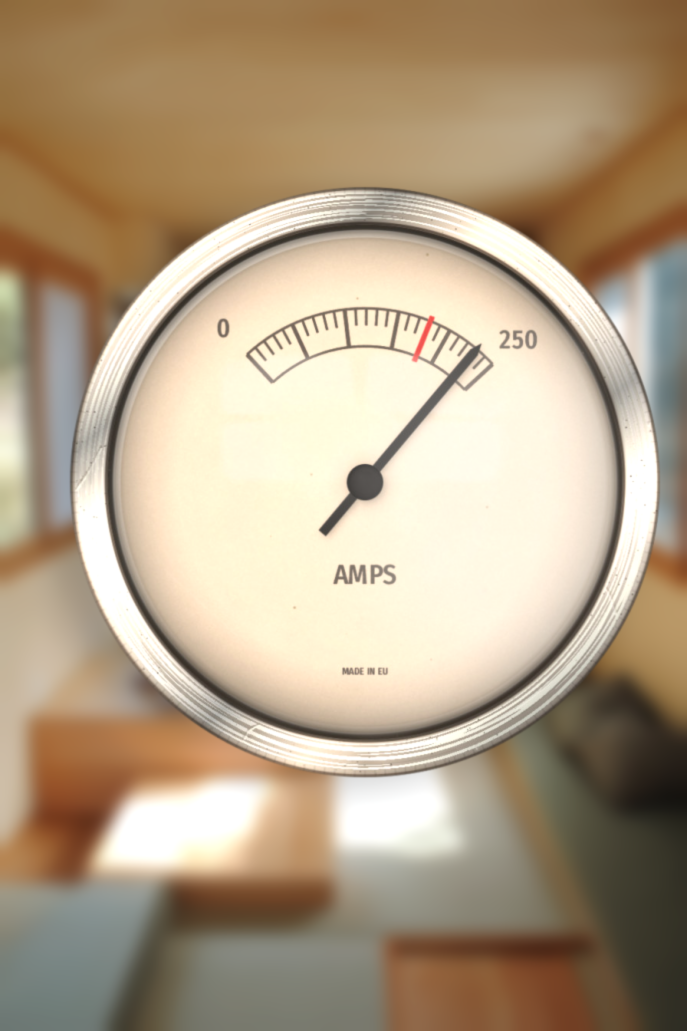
A 230
